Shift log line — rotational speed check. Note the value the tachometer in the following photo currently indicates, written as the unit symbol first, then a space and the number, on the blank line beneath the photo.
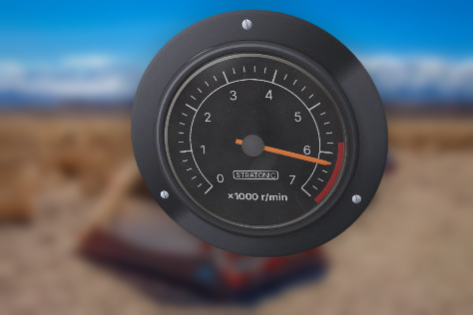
rpm 6200
